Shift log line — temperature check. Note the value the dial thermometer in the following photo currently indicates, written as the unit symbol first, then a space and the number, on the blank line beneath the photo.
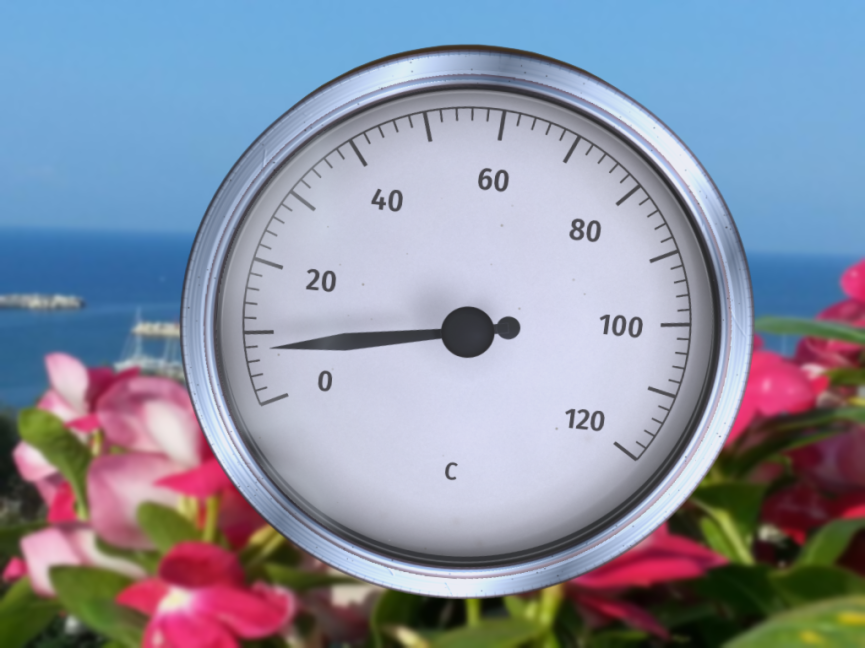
°C 8
